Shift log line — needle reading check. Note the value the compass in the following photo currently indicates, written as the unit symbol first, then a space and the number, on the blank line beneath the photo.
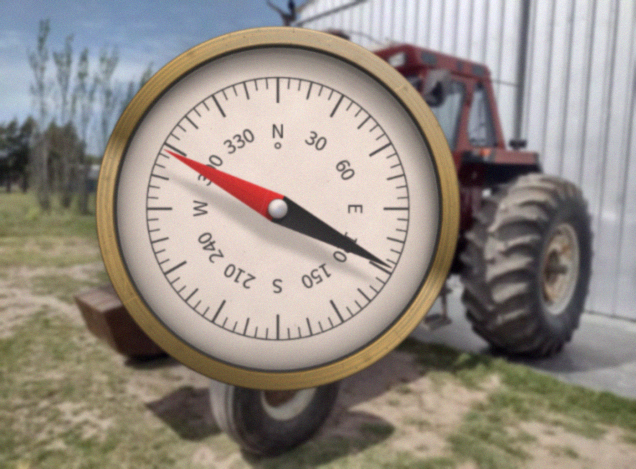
° 297.5
